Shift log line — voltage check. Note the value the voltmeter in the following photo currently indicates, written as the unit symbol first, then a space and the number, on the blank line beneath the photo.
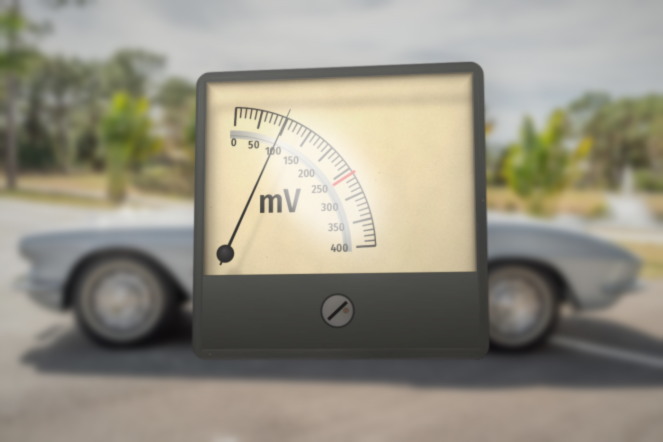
mV 100
